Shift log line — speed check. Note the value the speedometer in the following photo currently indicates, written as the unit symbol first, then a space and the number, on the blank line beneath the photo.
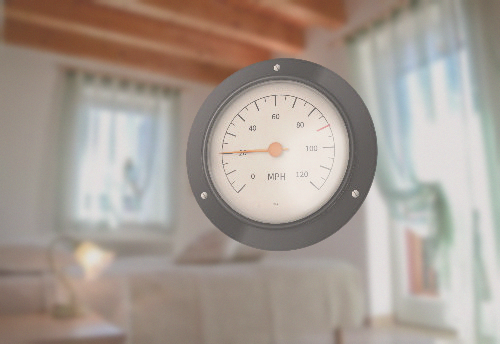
mph 20
